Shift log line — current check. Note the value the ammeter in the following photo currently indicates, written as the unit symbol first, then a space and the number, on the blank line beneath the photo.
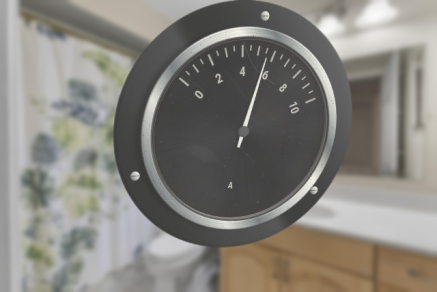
A 5.5
